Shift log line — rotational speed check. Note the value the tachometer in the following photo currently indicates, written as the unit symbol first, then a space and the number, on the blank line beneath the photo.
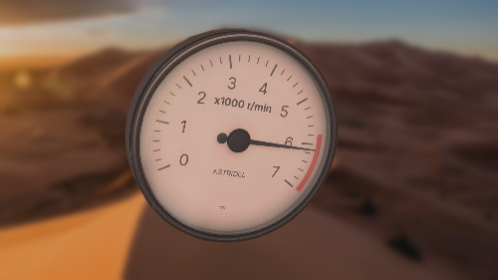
rpm 6100
